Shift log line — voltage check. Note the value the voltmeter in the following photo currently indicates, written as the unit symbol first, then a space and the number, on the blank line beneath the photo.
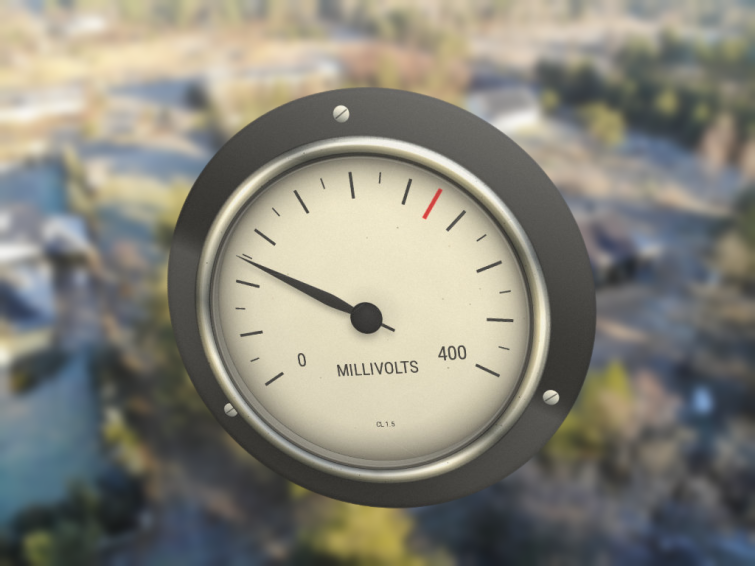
mV 100
